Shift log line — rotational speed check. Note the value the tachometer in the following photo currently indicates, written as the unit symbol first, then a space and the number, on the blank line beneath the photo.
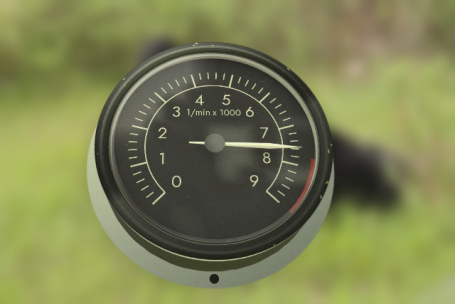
rpm 7600
